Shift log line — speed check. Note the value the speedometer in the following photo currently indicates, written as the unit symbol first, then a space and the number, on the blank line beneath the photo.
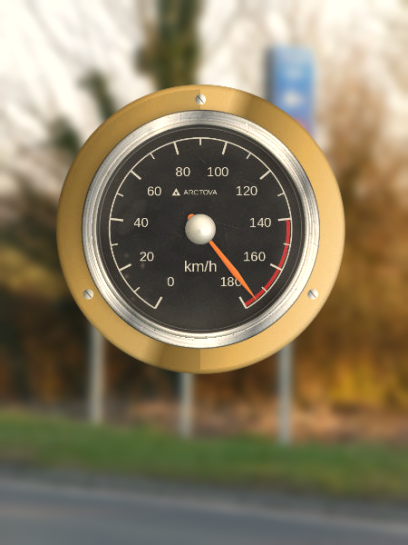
km/h 175
